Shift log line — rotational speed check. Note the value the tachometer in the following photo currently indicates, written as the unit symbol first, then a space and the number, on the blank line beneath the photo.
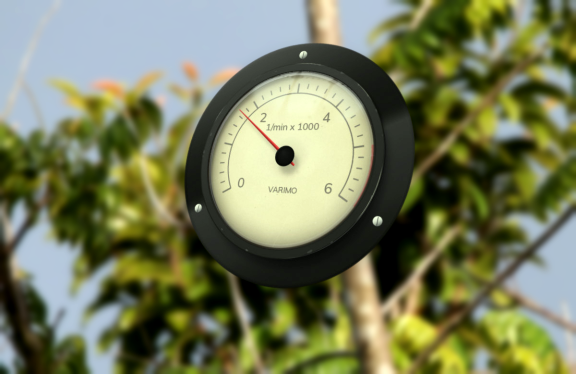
rpm 1700
